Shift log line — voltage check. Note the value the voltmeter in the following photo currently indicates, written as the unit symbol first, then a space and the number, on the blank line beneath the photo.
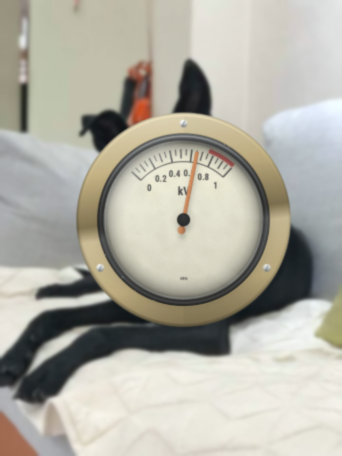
kV 0.65
